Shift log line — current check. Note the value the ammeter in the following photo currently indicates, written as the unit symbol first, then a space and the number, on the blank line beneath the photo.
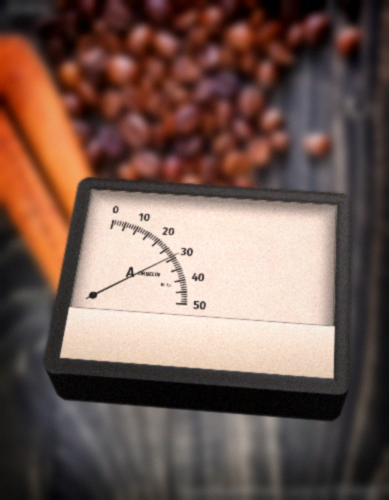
A 30
